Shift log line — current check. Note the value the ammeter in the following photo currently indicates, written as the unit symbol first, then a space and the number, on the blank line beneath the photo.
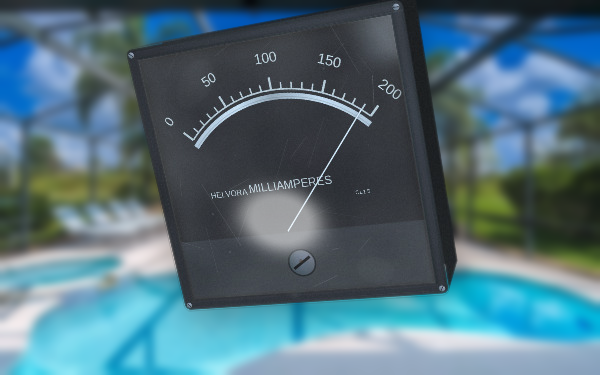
mA 190
